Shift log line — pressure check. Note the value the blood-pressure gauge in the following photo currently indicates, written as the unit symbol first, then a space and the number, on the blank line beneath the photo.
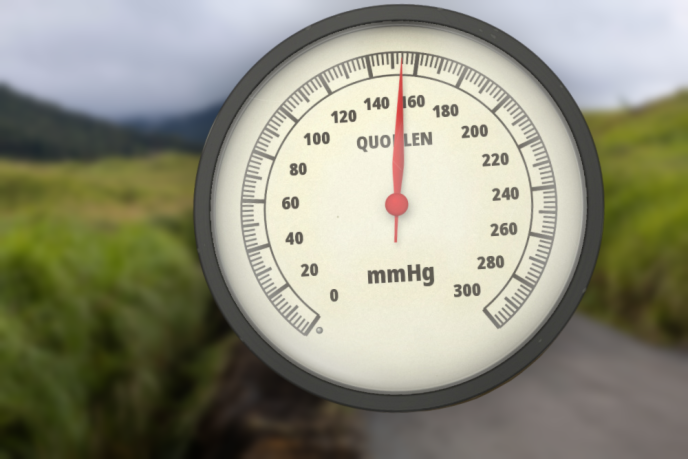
mmHg 154
